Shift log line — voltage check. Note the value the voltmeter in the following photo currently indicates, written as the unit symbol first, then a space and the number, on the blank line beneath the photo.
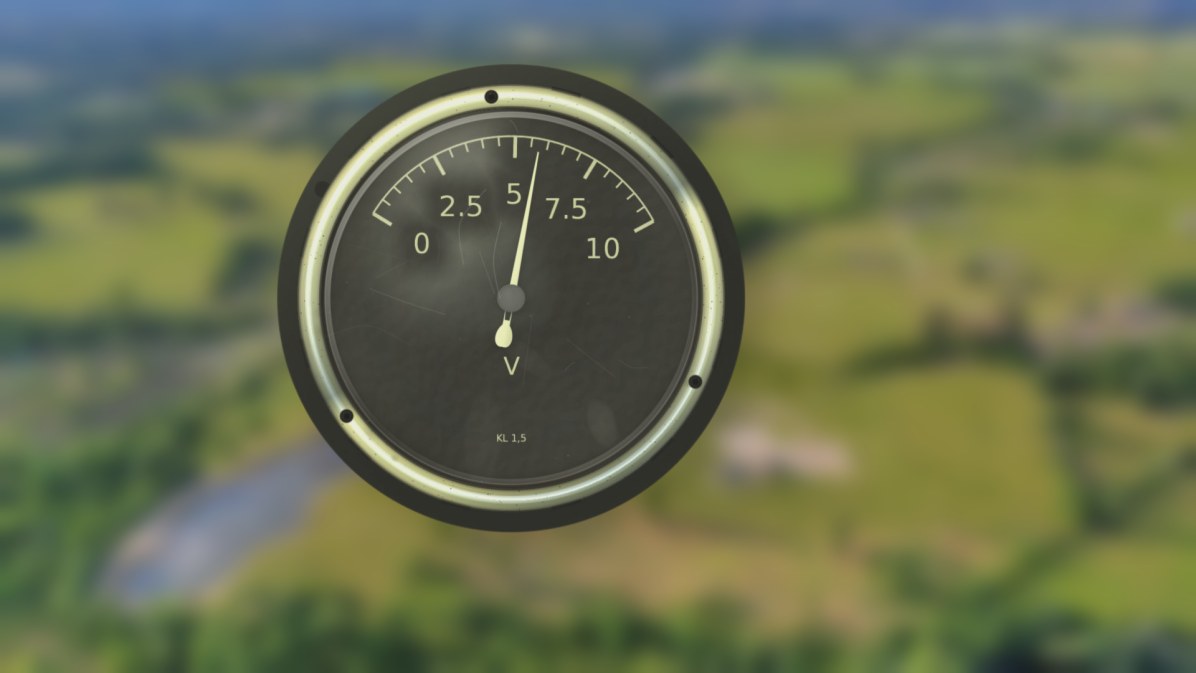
V 5.75
